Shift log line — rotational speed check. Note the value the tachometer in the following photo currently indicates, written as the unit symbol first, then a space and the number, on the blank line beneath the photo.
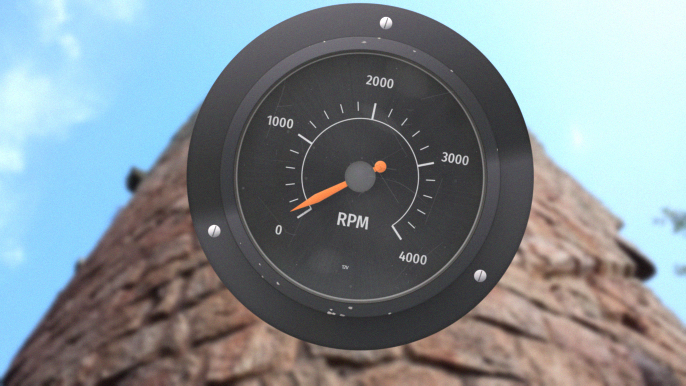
rpm 100
